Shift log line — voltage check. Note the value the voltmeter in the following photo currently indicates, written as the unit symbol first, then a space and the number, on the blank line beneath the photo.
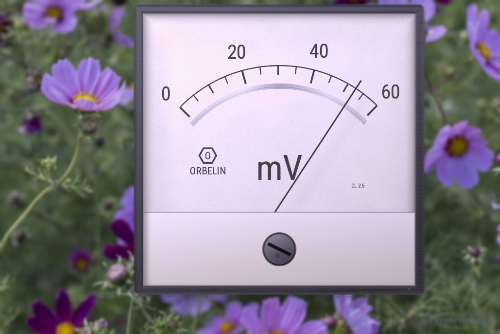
mV 52.5
